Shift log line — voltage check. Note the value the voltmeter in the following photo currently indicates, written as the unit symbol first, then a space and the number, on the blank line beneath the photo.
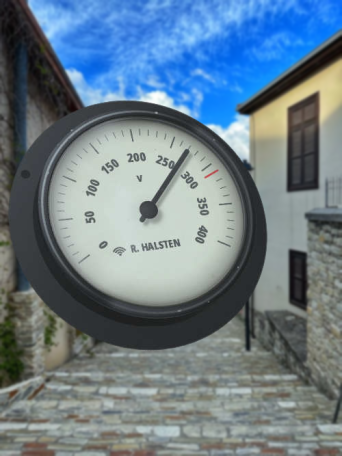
V 270
